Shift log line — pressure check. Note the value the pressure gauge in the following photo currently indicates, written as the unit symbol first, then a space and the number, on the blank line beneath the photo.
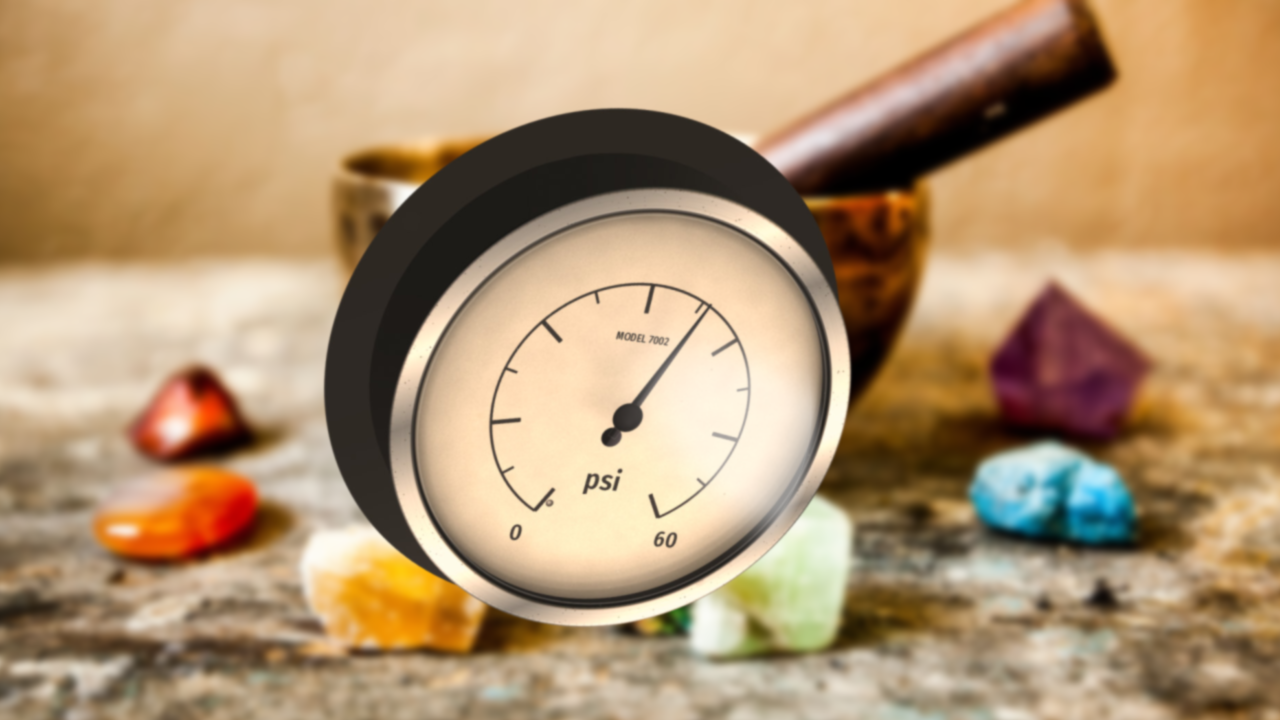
psi 35
